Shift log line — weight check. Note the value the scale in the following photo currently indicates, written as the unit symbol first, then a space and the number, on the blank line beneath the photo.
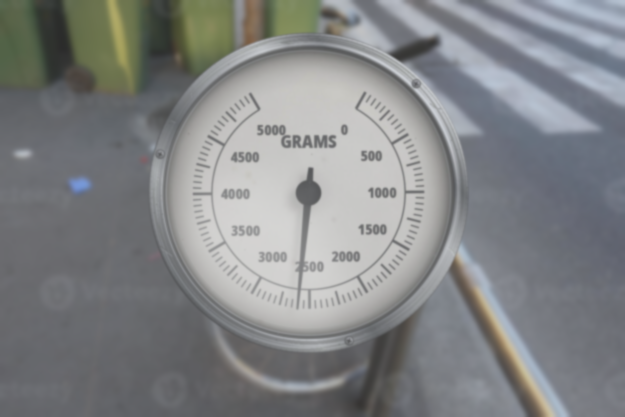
g 2600
